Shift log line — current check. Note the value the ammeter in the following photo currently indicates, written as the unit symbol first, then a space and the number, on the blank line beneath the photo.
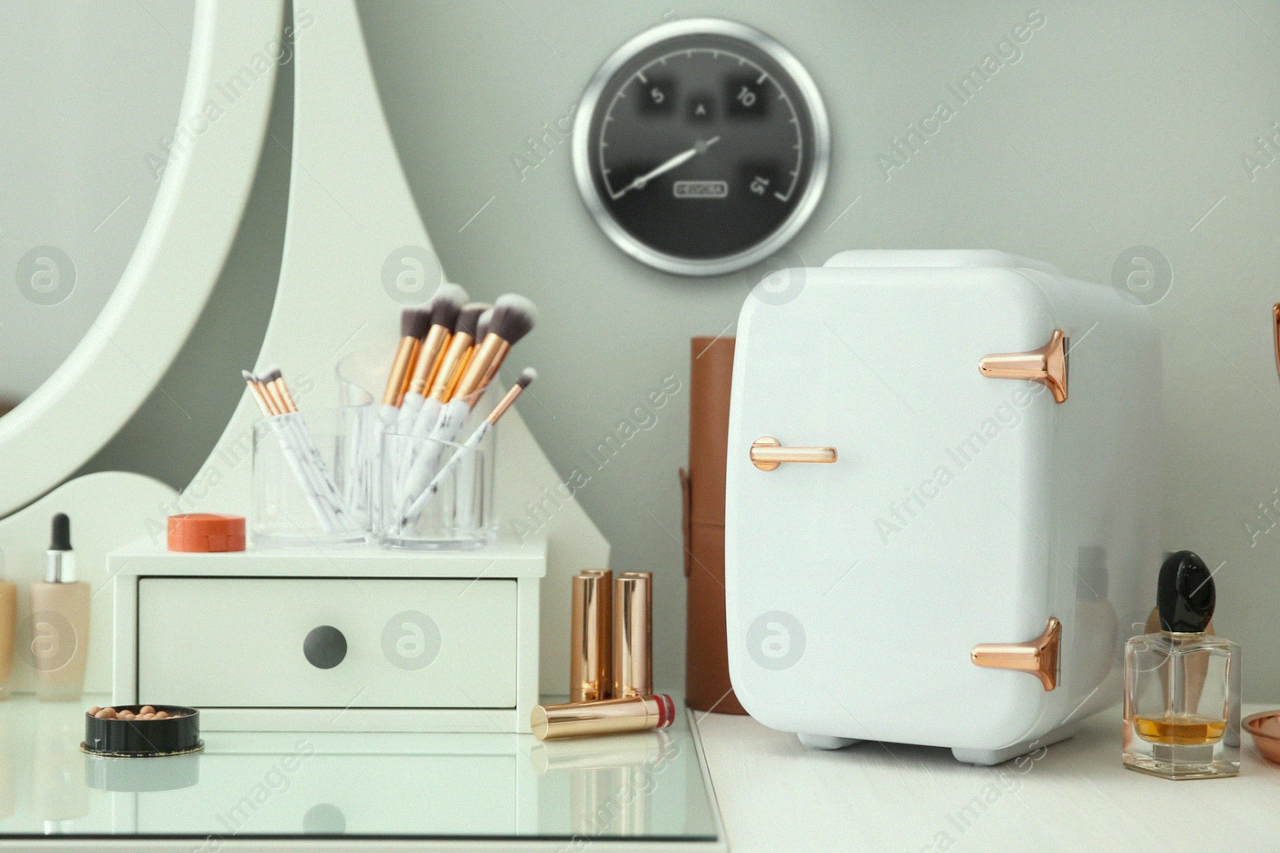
A 0
